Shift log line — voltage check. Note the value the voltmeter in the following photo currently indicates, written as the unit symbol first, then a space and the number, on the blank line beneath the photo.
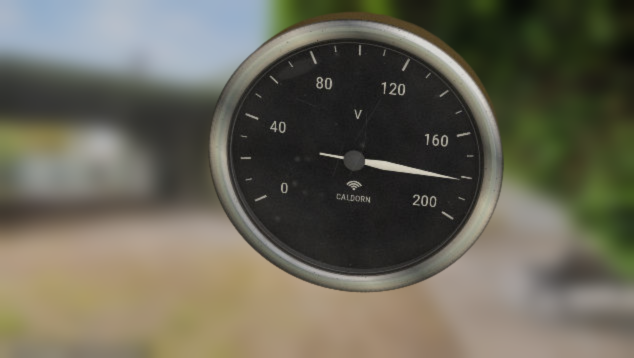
V 180
